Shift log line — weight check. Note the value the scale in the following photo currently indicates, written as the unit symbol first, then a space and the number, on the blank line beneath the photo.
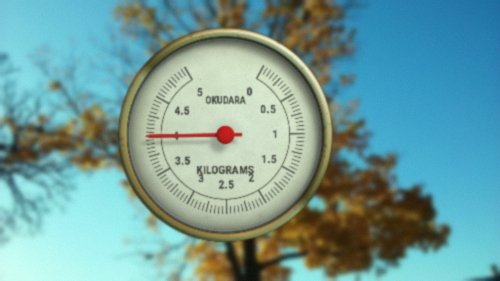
kg 4
